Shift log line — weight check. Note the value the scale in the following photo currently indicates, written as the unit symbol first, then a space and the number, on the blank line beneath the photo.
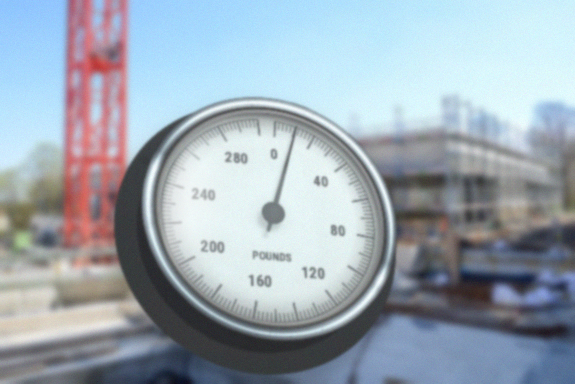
lb 10
